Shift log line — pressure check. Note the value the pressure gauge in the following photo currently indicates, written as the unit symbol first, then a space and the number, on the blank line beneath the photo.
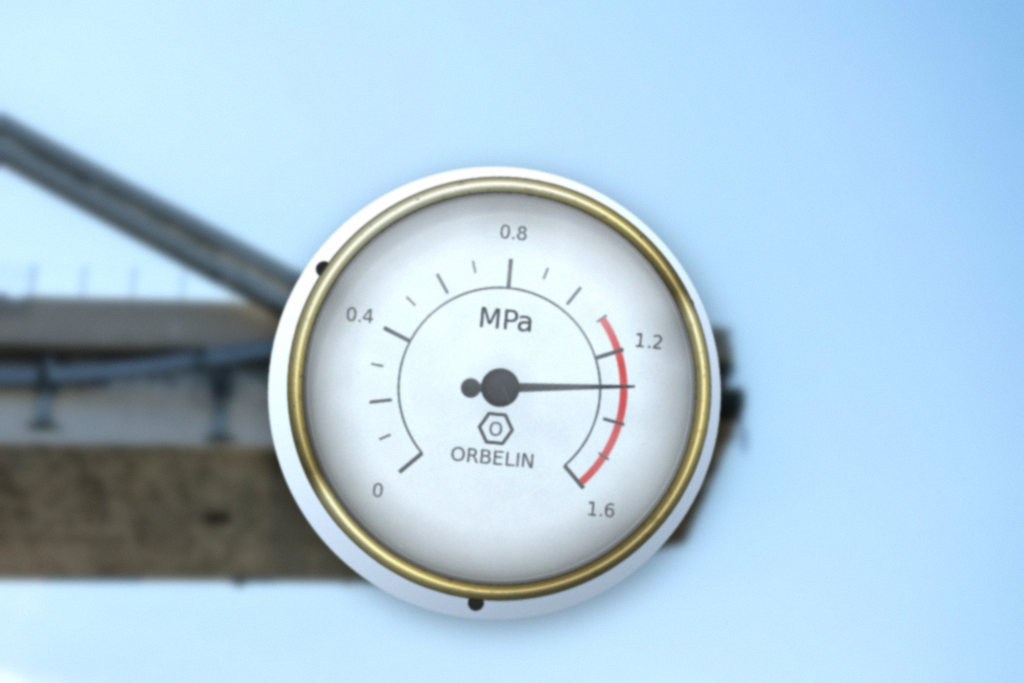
MPa 1.3
